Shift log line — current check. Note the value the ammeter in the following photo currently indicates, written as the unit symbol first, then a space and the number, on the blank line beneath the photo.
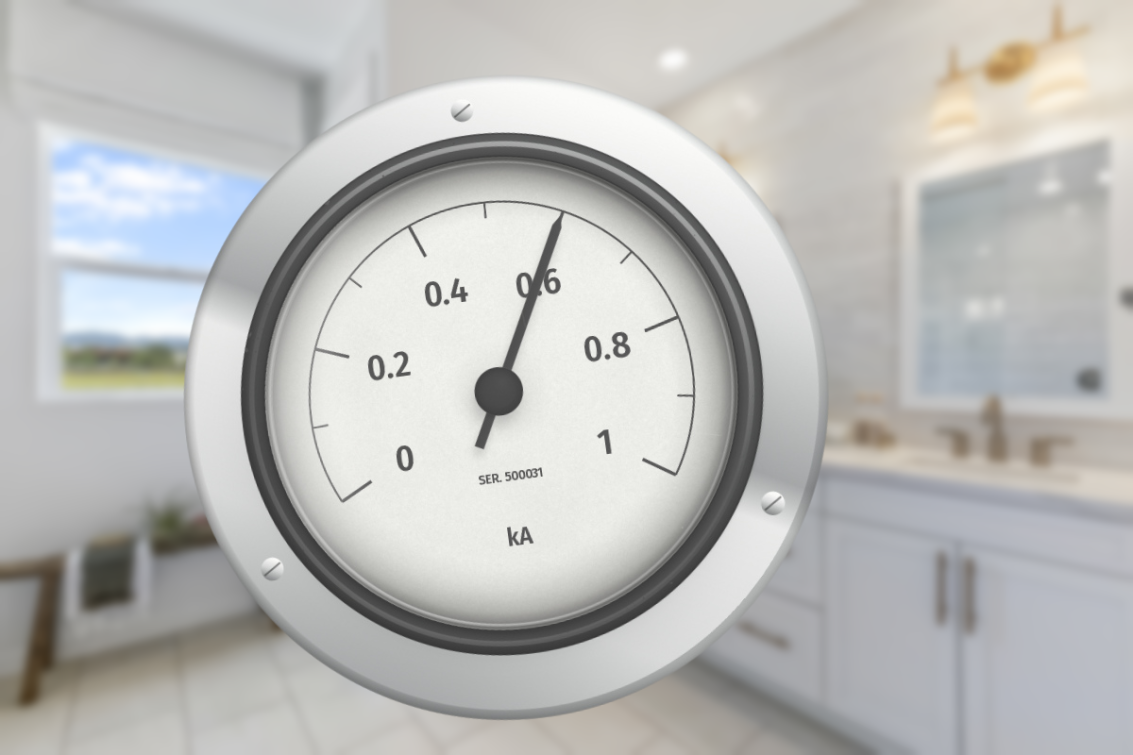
kA 0.6
